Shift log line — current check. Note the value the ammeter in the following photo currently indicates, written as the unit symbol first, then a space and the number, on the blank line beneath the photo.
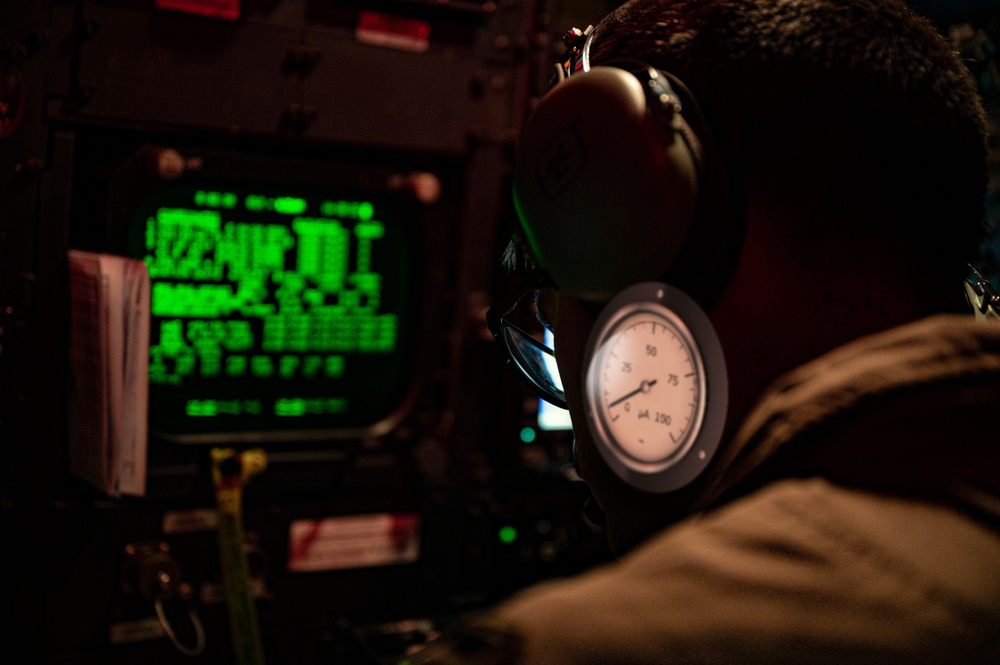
µA 5
